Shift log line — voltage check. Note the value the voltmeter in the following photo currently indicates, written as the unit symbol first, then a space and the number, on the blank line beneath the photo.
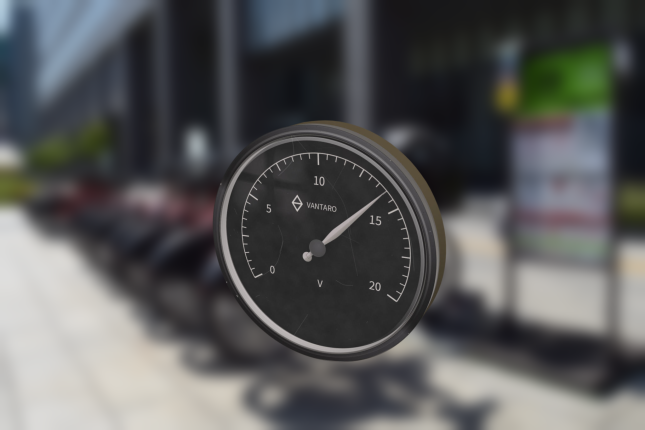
V 14
